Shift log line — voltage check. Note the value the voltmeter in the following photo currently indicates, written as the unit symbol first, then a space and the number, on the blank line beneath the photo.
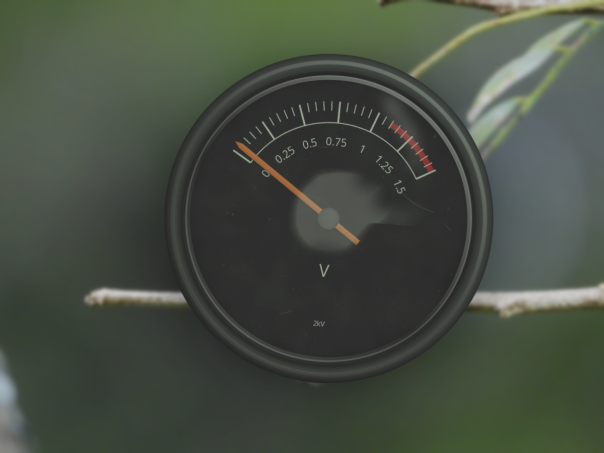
V 0.05
